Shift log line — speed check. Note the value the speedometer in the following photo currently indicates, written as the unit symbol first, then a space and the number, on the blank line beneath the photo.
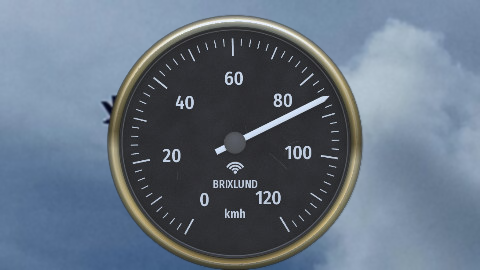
km/h 86
